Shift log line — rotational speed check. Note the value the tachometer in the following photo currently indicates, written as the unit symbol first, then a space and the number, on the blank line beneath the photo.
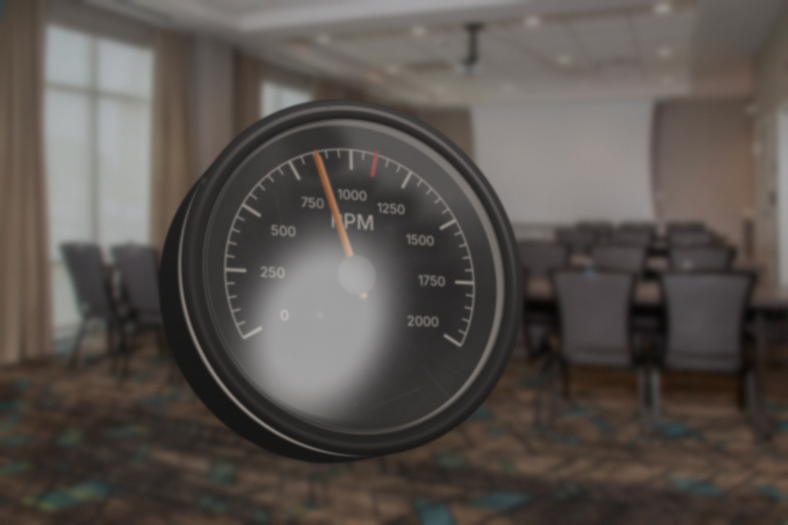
rpm 850
